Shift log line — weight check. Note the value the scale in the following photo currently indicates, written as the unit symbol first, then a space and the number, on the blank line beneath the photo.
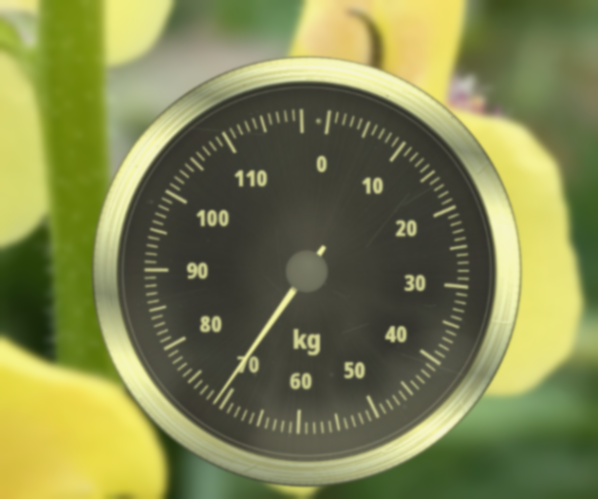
kg 71
